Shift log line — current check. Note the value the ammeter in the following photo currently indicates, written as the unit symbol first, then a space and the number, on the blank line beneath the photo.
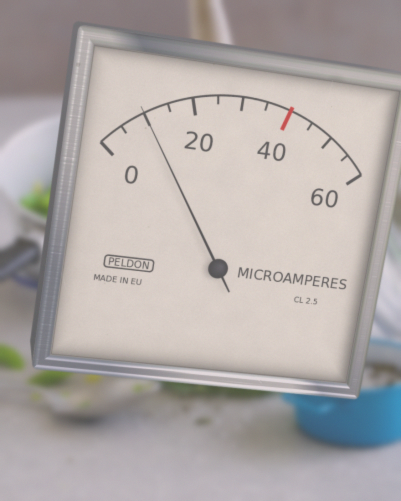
µA 10
